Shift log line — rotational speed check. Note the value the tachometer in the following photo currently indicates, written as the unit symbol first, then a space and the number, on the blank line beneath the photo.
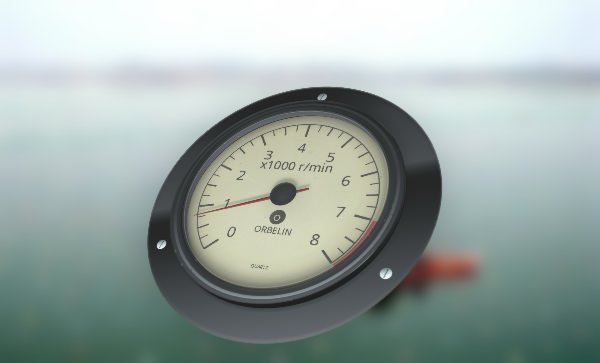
rpm 750
